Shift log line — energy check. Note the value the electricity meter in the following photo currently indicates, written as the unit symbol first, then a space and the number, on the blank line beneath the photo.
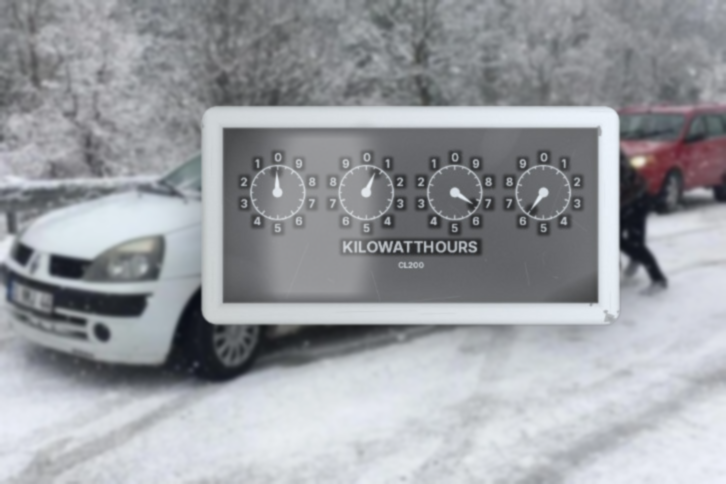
kWh 66
